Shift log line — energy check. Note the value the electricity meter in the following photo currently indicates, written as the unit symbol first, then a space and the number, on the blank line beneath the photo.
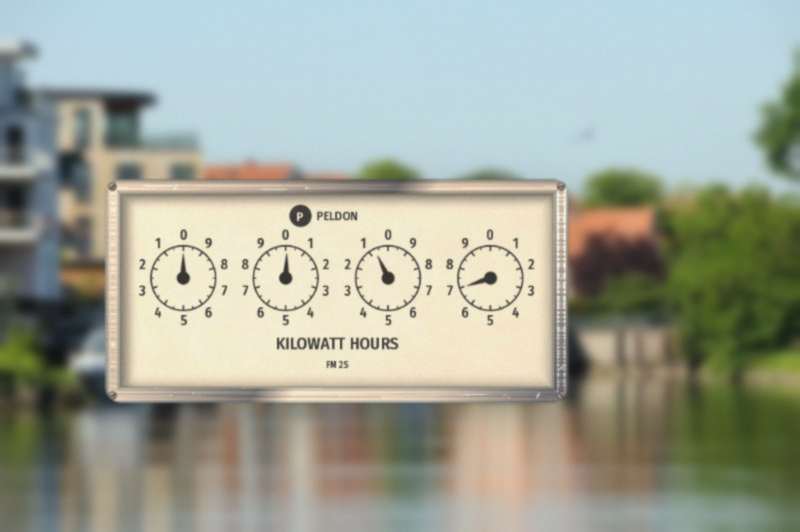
kWh 7
